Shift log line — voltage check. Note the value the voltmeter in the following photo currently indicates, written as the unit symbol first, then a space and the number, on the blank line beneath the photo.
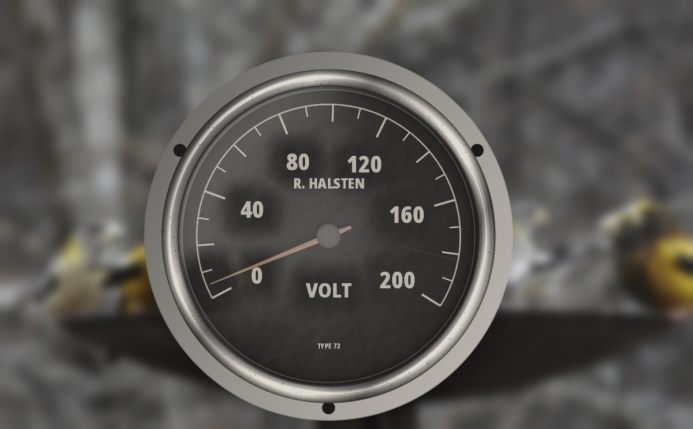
V 5
